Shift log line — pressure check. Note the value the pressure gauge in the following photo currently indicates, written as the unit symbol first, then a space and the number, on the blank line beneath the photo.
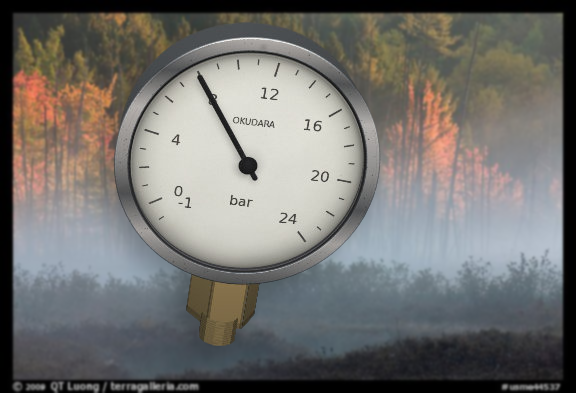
bar 8
